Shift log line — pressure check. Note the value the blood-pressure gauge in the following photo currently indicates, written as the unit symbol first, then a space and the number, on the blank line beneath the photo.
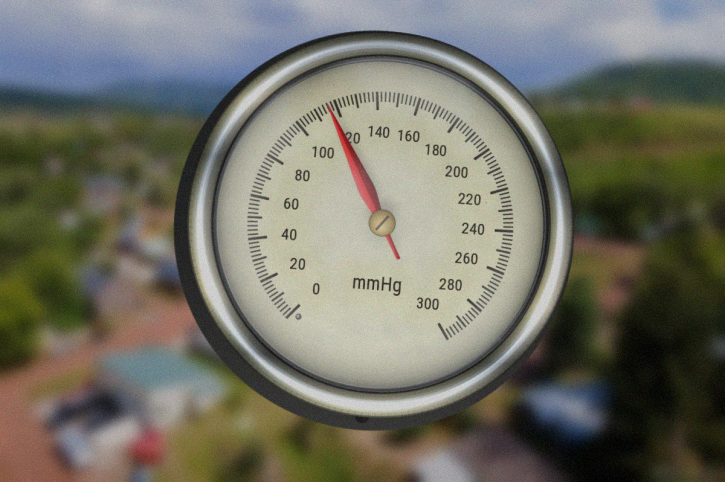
mmHg 116
